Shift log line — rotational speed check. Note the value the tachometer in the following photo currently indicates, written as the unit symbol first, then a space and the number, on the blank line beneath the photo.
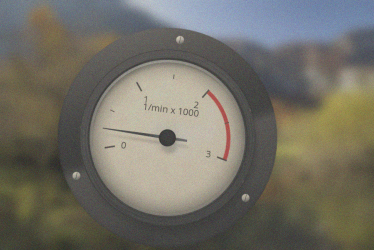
rpm 250
